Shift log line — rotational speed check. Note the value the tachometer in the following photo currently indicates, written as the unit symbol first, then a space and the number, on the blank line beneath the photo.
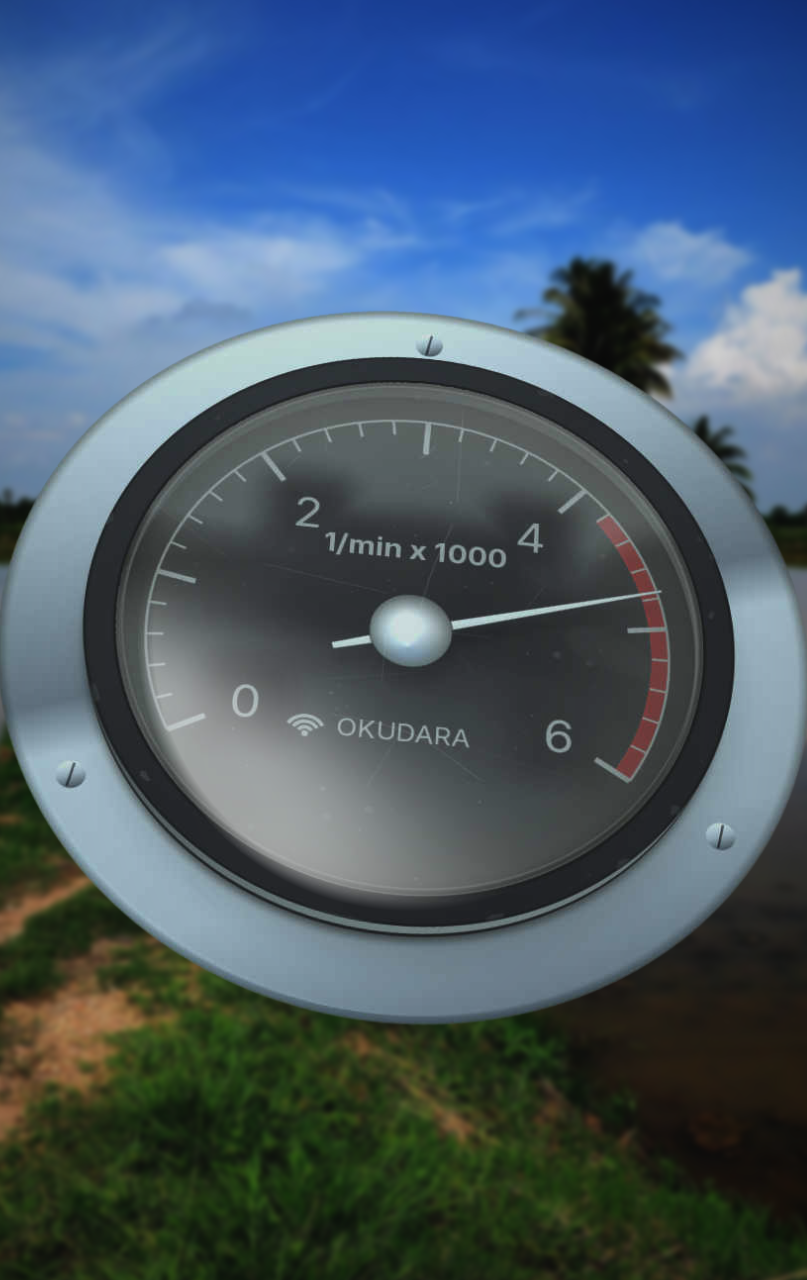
rpm 4800
